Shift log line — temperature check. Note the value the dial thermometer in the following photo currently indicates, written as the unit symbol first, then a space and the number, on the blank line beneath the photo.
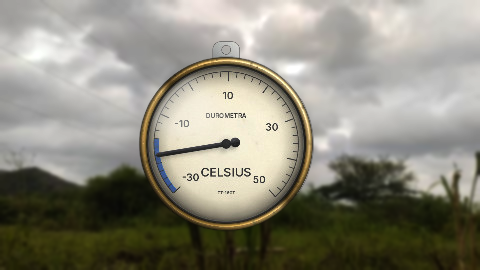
°C -20
